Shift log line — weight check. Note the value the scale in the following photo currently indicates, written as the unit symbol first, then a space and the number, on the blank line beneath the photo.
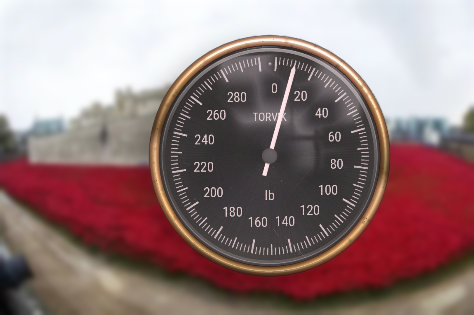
lb 10
